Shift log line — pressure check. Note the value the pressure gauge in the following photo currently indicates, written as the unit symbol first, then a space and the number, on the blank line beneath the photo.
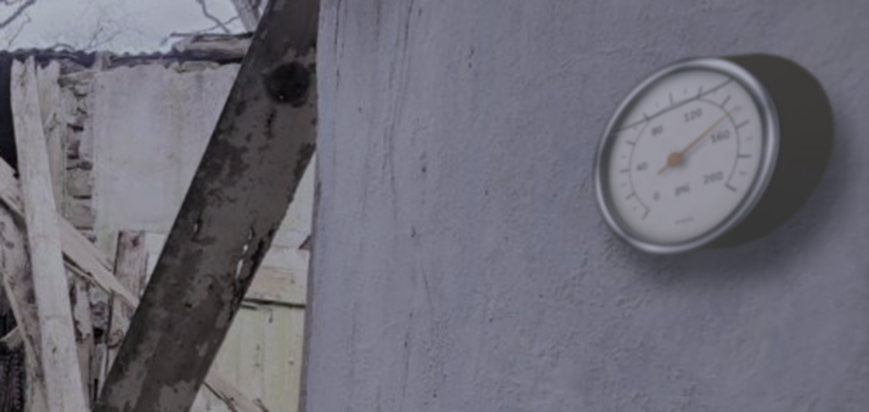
psi 150
